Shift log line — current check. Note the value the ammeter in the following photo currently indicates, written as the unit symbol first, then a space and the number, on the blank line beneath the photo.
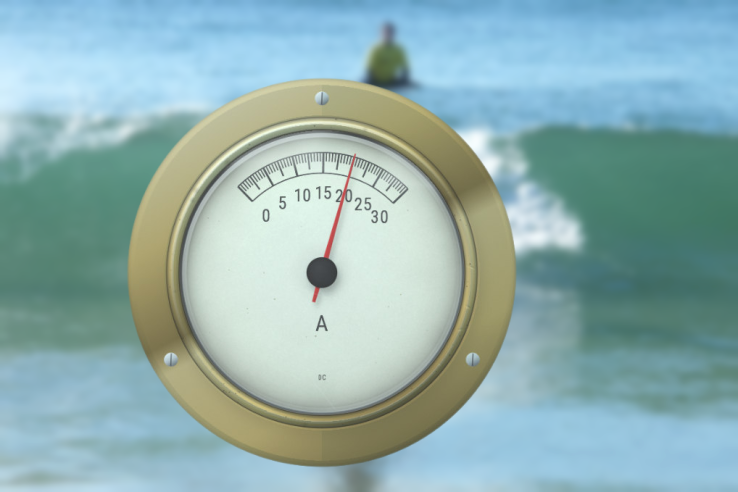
A 20
